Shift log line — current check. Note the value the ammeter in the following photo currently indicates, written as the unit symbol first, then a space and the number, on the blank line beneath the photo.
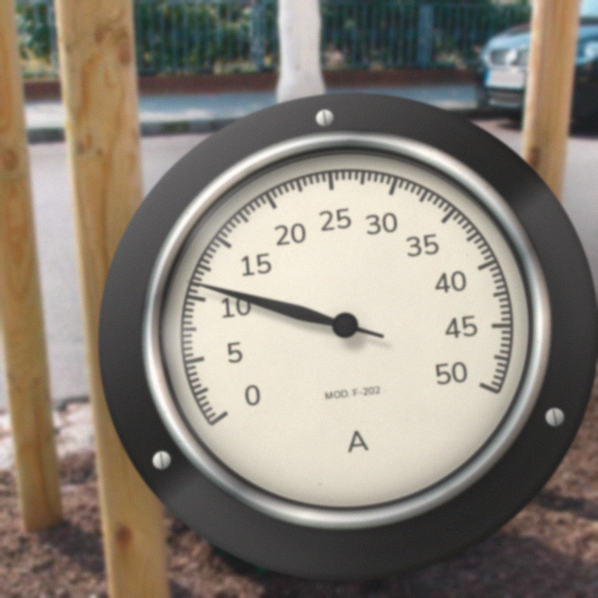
A 11
